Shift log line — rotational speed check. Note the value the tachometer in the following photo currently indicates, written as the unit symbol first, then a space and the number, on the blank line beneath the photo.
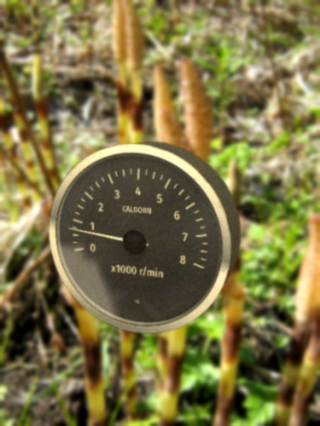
rpm 750
